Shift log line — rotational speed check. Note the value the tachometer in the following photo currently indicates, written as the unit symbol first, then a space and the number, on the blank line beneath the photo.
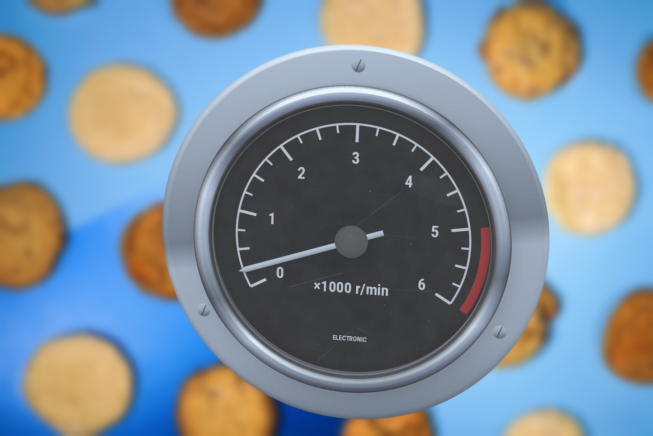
rpm 250
